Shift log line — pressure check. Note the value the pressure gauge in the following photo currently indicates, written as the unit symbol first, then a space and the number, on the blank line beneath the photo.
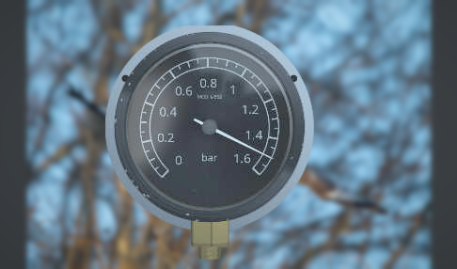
bar 1.5
